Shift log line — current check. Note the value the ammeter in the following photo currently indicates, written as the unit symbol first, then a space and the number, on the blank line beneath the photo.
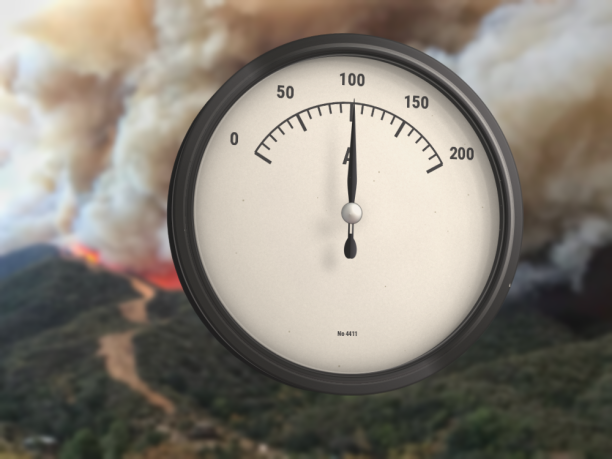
A 100
